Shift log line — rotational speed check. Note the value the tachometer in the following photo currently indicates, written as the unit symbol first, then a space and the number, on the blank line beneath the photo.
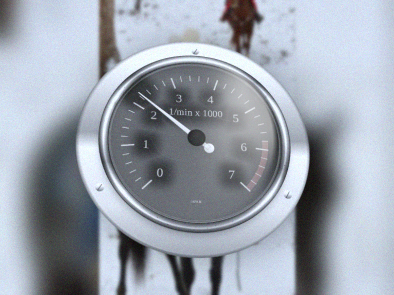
rpm 2200
